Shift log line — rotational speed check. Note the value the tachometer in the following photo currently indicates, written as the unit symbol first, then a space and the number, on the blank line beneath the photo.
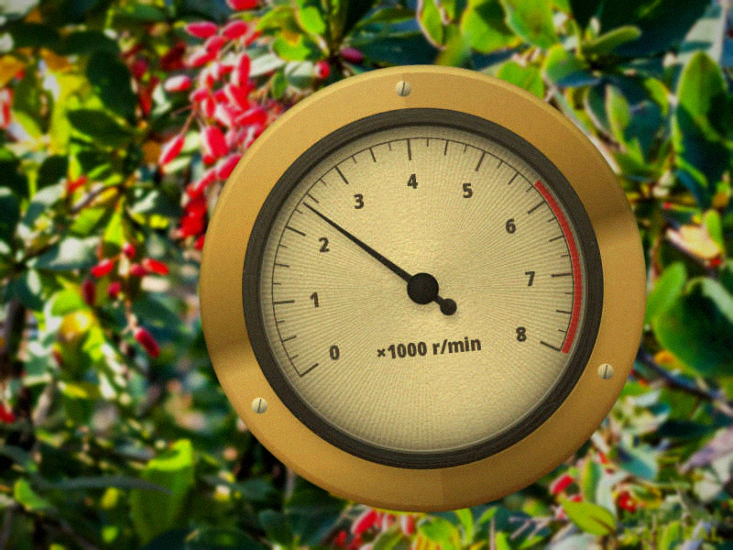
rpm 2375
